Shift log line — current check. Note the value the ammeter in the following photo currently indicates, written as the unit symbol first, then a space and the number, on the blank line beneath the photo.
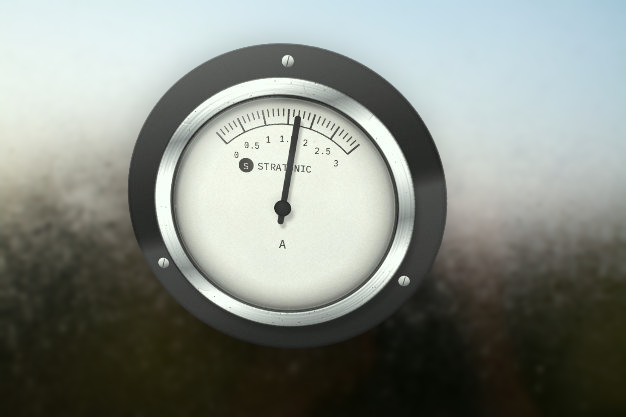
A 1.7
